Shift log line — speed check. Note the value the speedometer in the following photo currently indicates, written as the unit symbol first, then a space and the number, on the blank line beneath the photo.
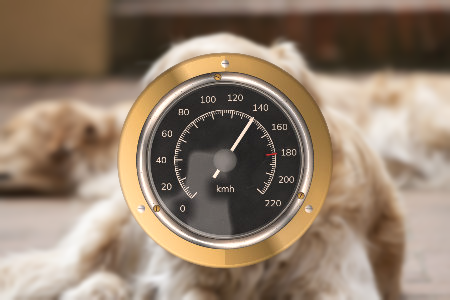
km/h 140
